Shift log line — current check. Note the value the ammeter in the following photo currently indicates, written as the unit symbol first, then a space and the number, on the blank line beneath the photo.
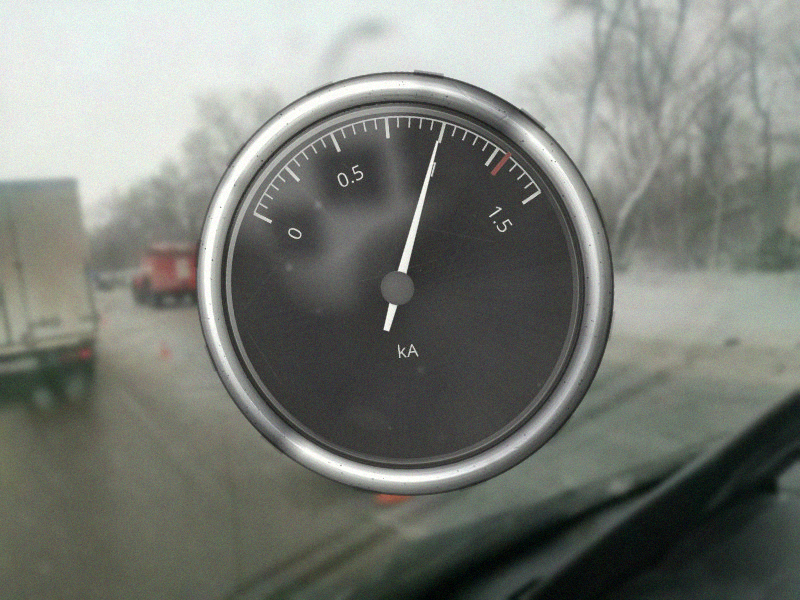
kA 1
